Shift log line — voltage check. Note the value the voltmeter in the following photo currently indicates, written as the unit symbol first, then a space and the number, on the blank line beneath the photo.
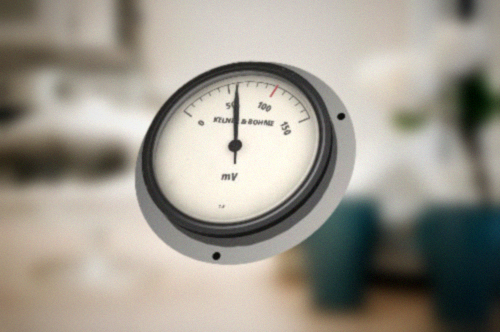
mV 60
